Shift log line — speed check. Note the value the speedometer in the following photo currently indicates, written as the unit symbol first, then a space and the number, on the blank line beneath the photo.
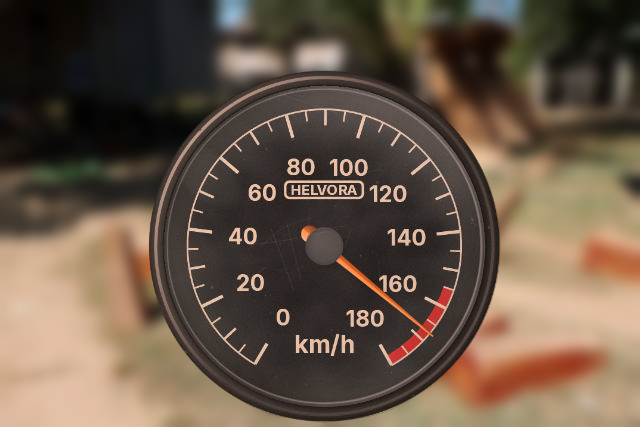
km/h 167.5
